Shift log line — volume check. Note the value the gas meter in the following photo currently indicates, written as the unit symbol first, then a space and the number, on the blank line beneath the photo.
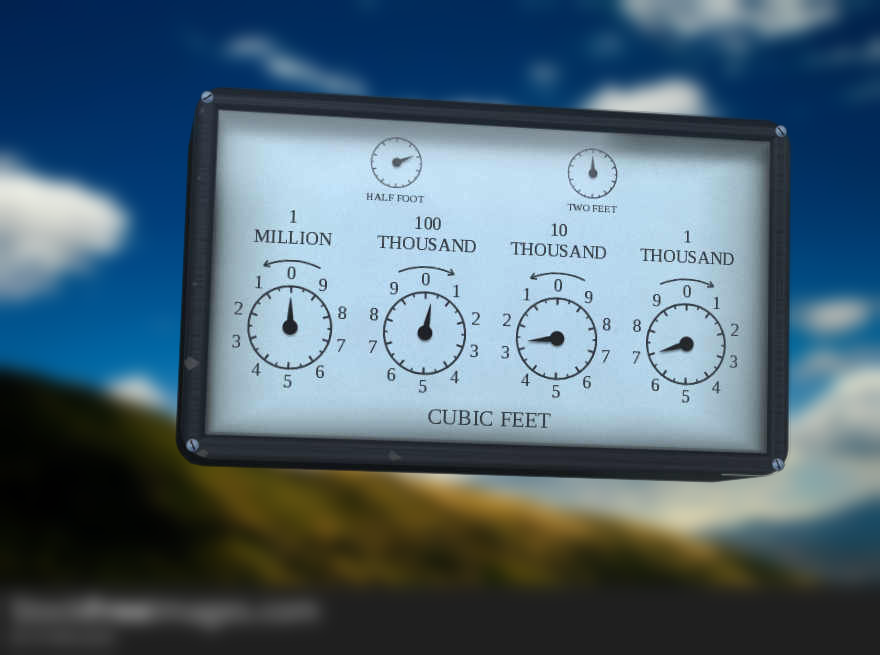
ft³ 2700
